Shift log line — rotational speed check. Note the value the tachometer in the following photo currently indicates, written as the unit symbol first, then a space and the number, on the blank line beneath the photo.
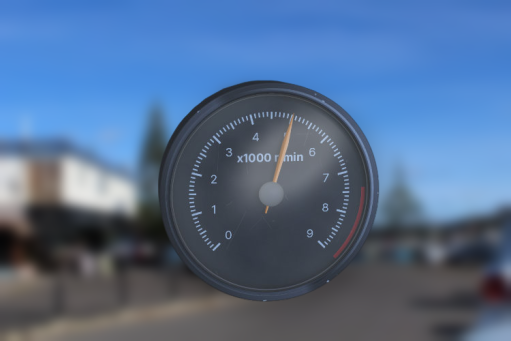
rpm 5000
